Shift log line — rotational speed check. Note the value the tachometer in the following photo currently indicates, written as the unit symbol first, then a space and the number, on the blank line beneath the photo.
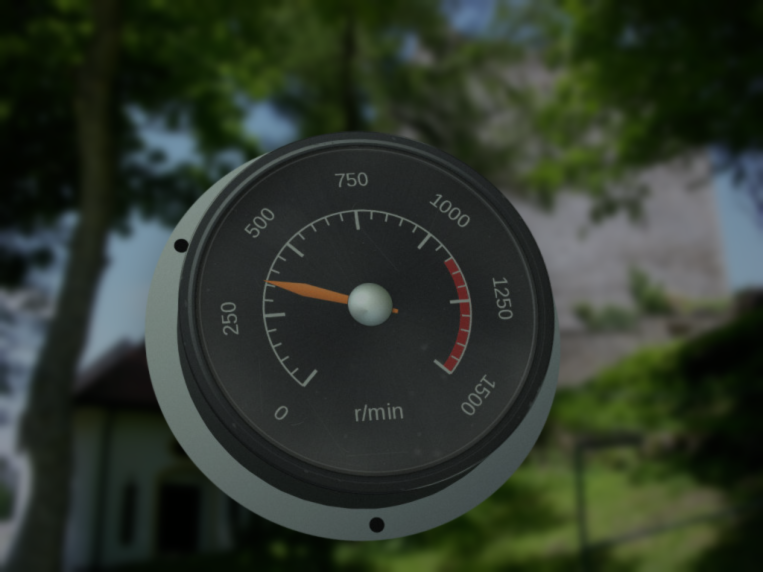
rpm 350
